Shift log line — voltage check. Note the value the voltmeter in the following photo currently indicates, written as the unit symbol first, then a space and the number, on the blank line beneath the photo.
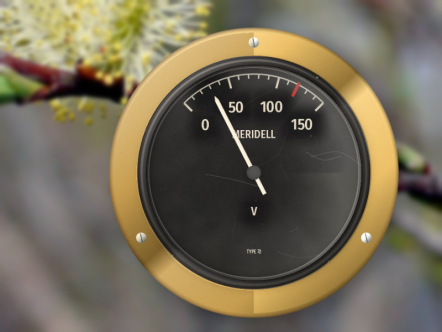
V 30
